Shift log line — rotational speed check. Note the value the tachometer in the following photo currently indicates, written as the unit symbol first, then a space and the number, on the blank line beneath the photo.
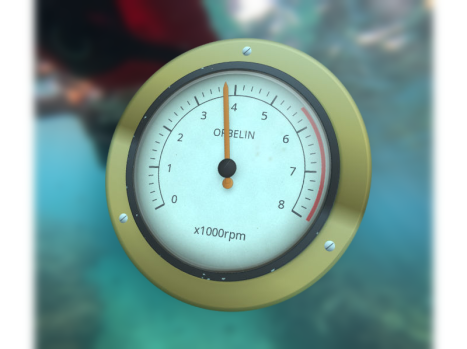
rpm 3800
